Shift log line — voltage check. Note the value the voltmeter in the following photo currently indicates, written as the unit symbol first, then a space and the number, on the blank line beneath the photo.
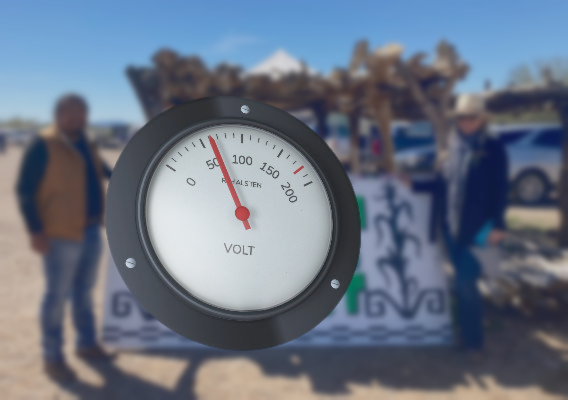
V 60
